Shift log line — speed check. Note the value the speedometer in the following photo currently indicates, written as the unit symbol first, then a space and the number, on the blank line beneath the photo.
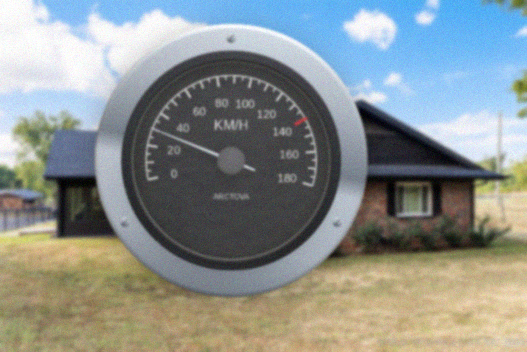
km/h 30
